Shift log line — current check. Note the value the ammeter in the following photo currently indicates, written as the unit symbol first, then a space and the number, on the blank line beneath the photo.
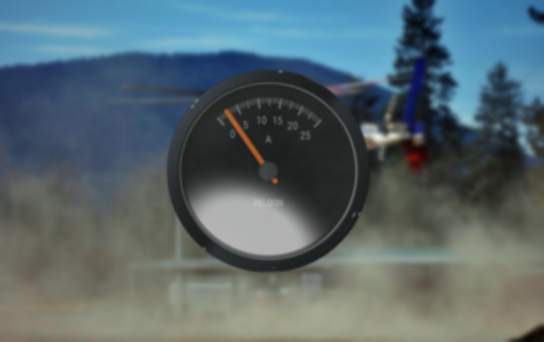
A 2.5
